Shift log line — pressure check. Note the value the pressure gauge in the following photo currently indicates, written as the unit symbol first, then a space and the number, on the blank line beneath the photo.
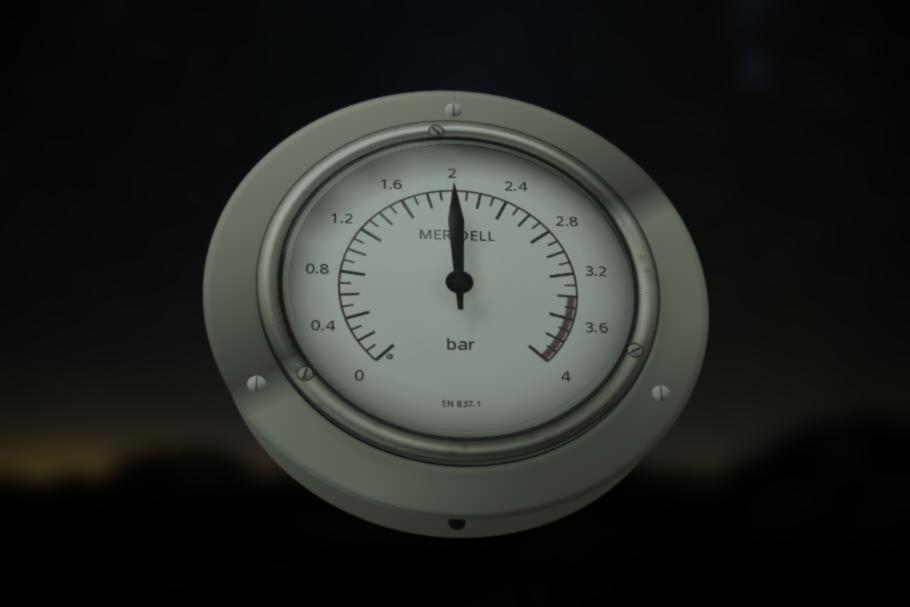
bar 2
